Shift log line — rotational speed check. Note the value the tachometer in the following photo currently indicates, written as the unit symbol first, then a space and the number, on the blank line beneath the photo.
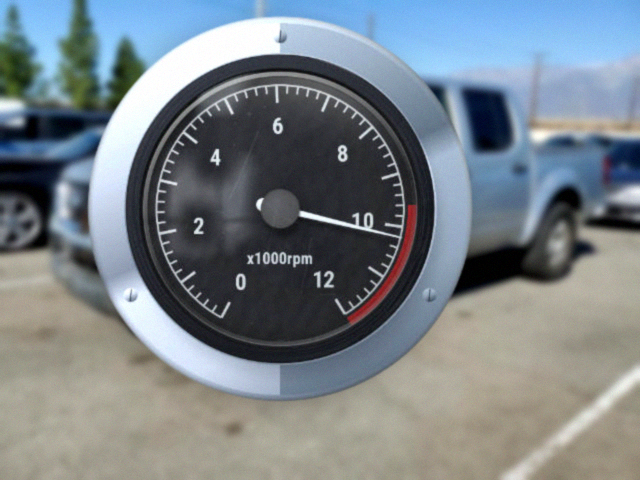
rpm 10200
